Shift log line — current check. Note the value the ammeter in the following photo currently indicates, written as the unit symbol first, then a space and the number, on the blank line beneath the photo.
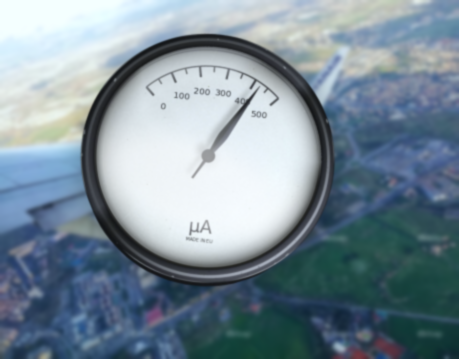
µA 425
